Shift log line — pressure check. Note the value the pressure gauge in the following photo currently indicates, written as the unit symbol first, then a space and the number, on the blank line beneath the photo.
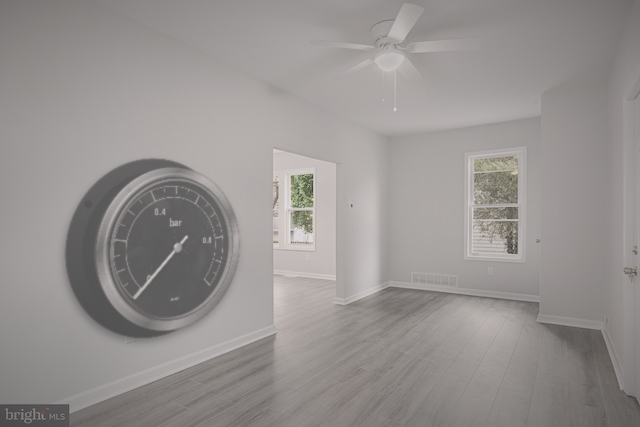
bar 0
